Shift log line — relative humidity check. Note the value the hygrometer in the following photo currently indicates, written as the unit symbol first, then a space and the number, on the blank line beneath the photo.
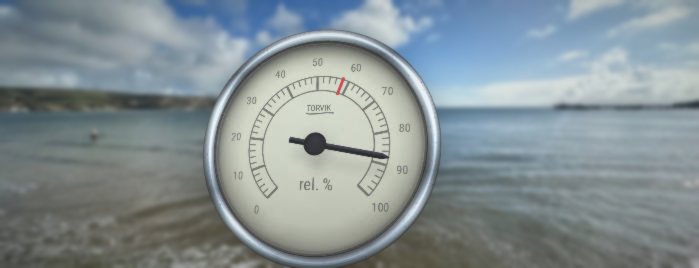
% 88
